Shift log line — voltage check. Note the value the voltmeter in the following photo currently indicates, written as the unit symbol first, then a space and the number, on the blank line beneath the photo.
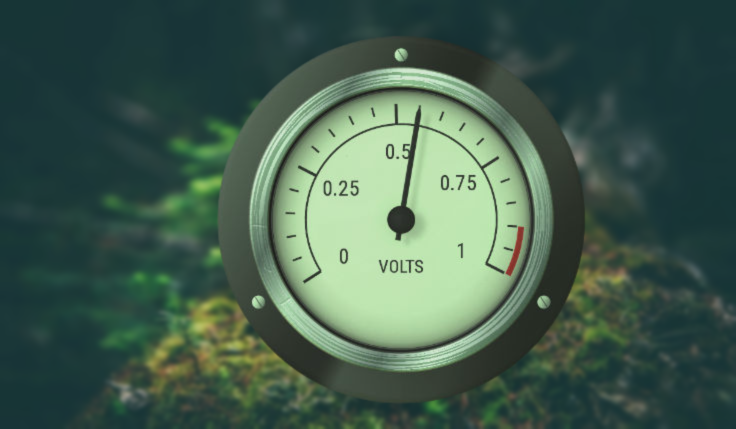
V 0.55
